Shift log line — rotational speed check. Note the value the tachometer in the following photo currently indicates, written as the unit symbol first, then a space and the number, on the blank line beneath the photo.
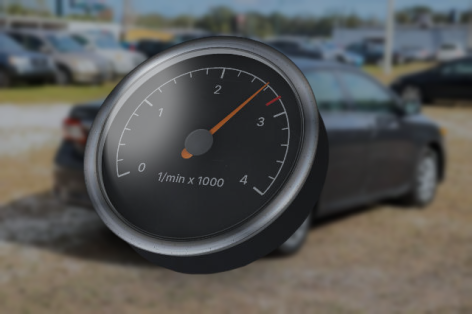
rpm 2600
